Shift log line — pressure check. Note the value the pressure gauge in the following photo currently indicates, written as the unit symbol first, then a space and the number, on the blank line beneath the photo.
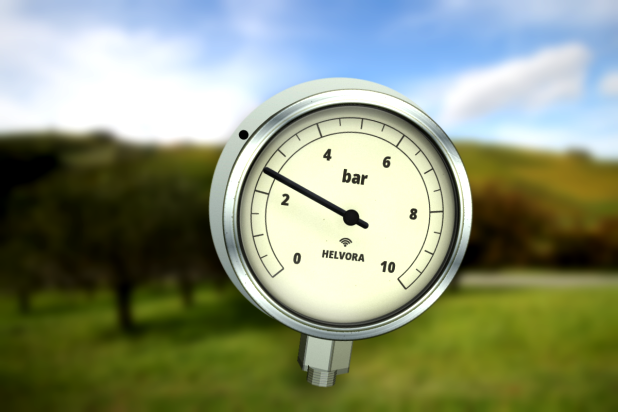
bar 2.5
